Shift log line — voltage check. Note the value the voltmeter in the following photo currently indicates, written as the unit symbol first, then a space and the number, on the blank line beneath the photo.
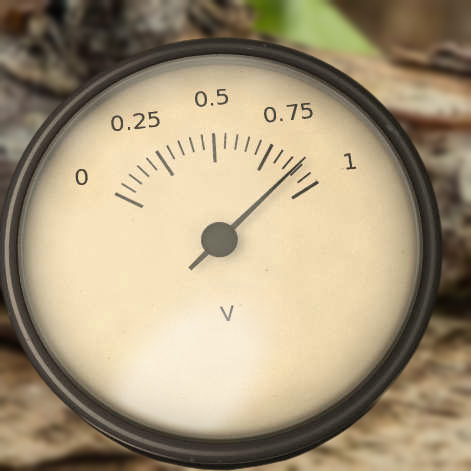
V 0.9
